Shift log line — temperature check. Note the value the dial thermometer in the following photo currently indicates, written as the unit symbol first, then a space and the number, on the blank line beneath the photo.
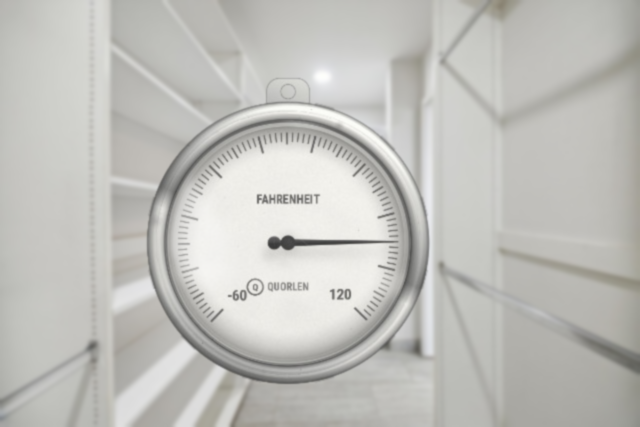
°F 90
